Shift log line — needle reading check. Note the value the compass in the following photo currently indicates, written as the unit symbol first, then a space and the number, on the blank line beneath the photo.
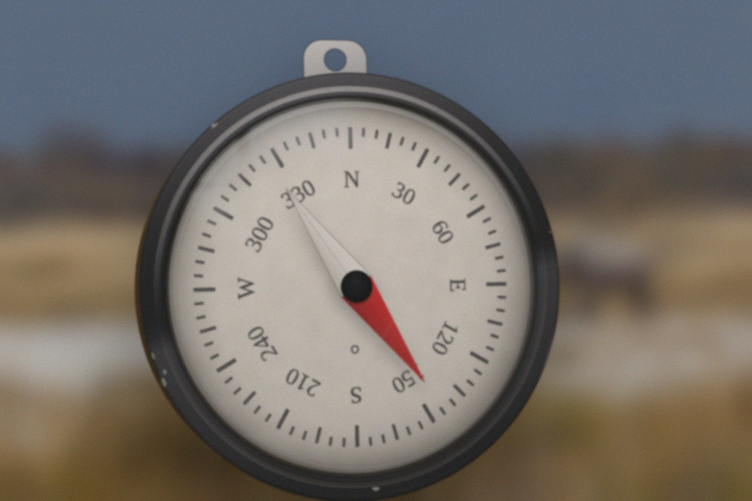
° 145
